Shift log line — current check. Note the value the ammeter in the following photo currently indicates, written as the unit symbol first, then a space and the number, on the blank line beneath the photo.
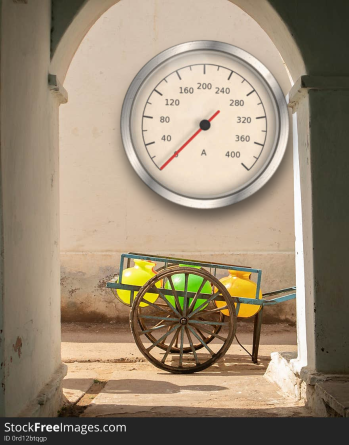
A 0
